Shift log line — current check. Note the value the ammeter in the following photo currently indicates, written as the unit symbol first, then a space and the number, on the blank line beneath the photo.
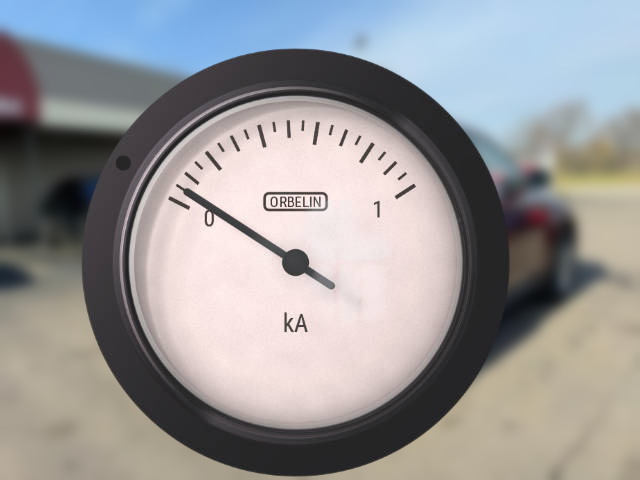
kA 0.05
